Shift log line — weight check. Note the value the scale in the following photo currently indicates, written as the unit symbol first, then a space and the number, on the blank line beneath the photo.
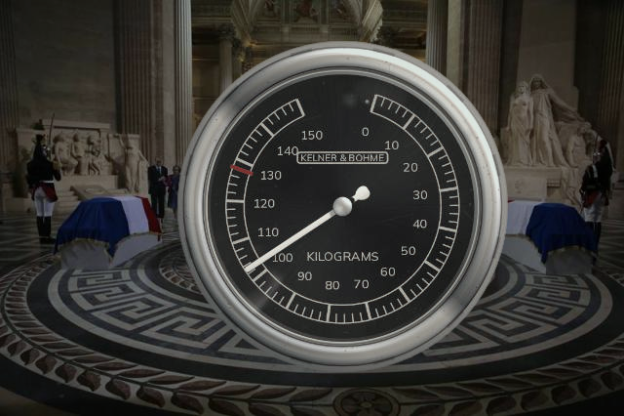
kg 103
